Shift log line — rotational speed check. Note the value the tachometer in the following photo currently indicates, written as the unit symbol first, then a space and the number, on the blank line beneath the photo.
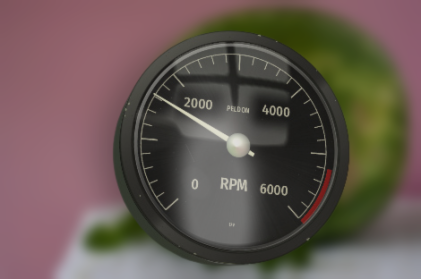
rpm 1600
